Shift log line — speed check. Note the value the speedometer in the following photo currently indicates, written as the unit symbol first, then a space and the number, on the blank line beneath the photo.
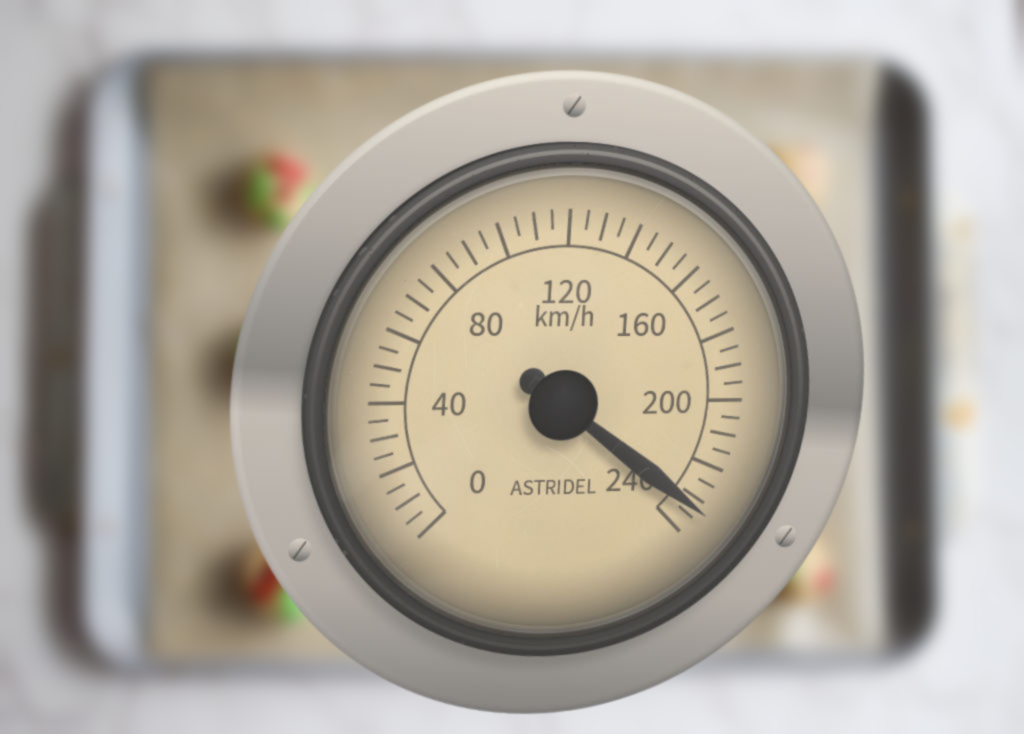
km/h 232.5
